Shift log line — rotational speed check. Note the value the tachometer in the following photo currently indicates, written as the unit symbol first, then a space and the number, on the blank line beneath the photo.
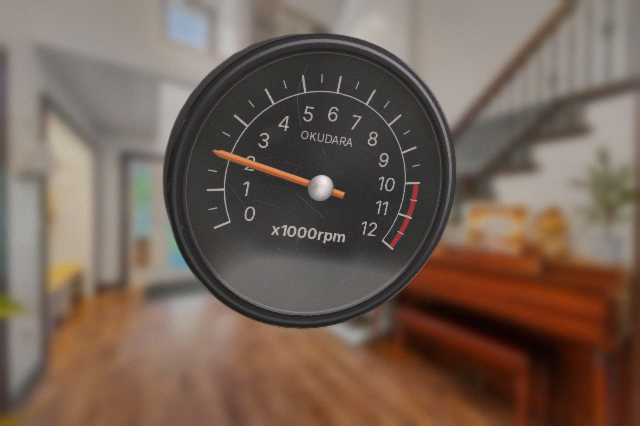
rpm 2000
